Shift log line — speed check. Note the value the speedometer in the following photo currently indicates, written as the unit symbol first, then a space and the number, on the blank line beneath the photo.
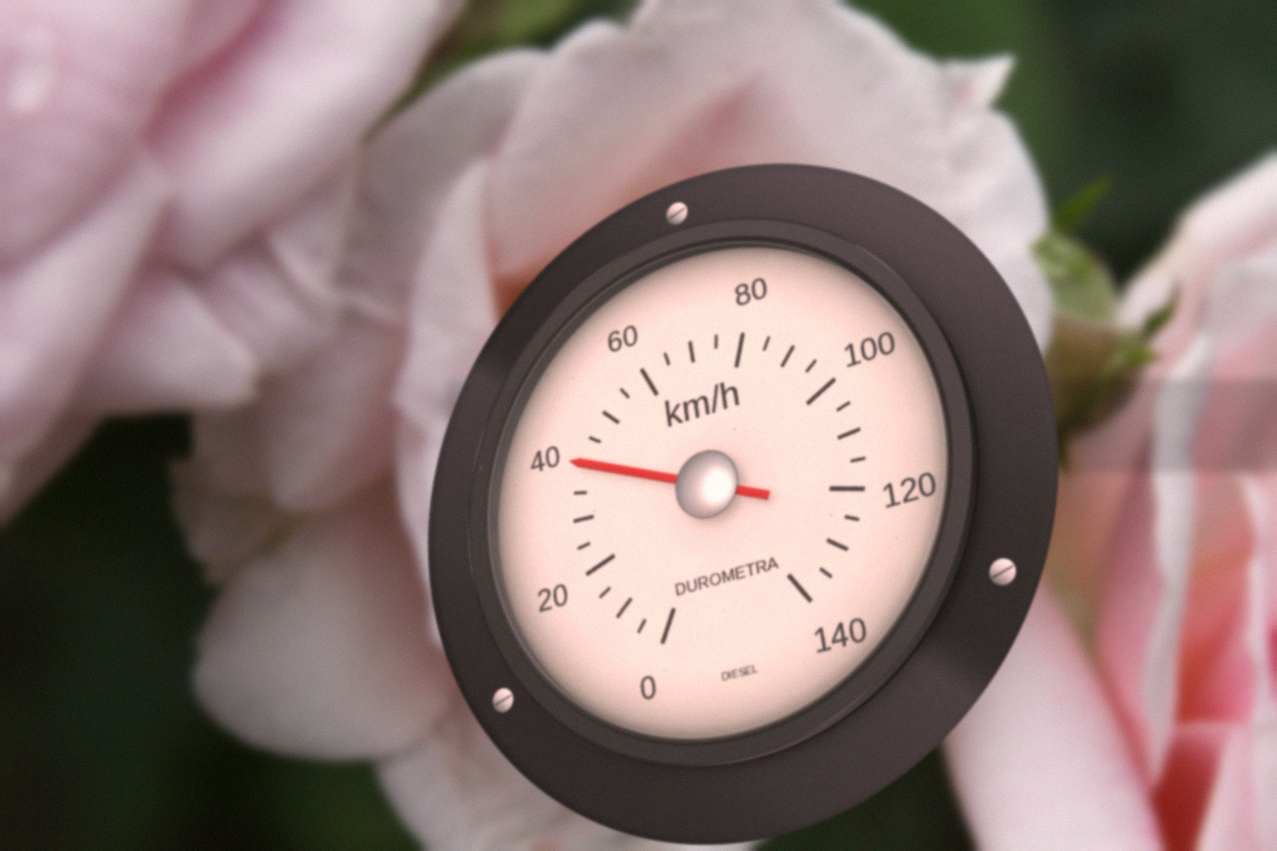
km/h 40
